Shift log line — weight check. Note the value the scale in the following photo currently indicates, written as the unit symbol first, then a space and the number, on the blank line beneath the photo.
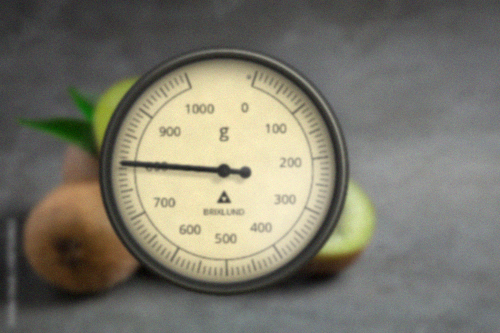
g 800
